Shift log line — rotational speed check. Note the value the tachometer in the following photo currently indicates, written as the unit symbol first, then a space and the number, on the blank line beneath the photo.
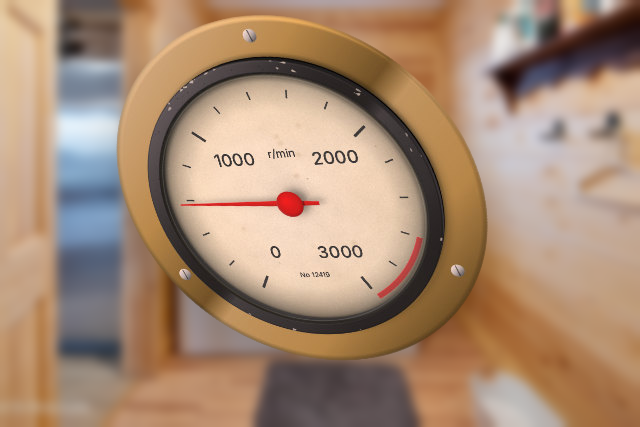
rpm 600
